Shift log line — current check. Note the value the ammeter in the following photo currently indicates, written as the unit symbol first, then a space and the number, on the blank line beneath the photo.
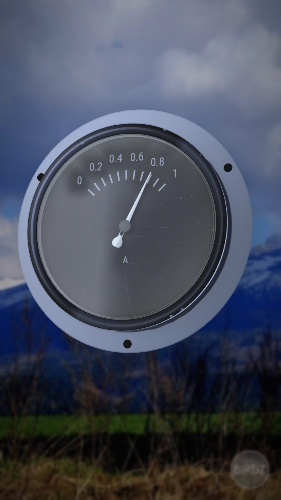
A 0.8
